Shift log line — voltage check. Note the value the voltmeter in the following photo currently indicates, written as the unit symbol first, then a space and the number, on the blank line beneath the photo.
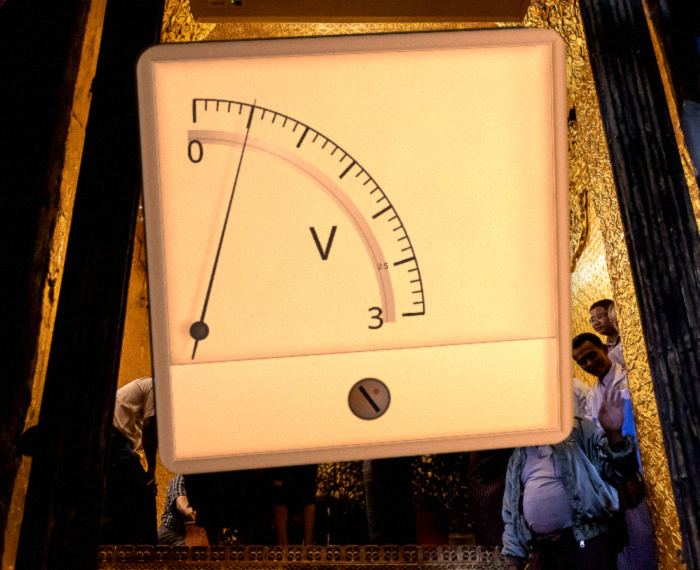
V 0.5
